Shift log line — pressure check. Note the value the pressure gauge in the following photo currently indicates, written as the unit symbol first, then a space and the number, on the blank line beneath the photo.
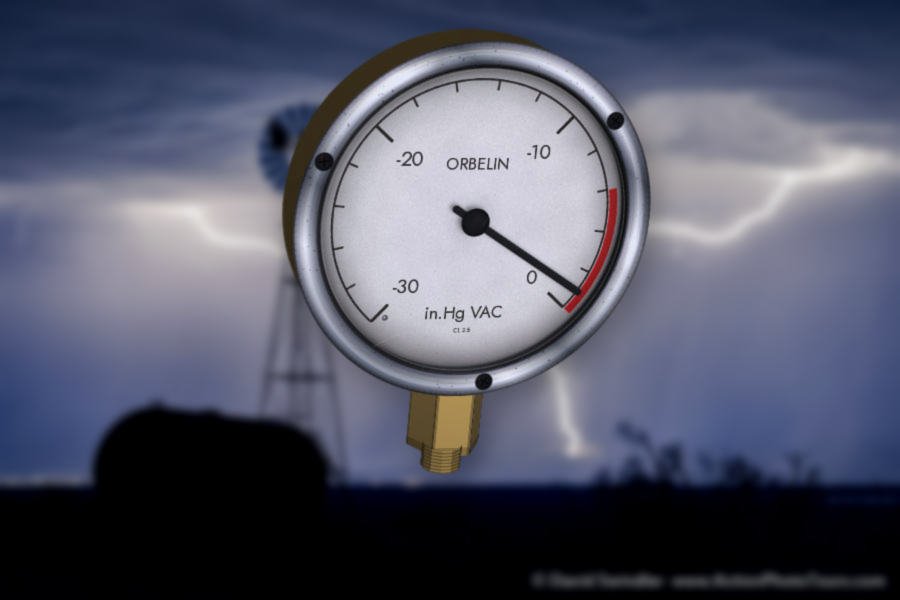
inHg -1
